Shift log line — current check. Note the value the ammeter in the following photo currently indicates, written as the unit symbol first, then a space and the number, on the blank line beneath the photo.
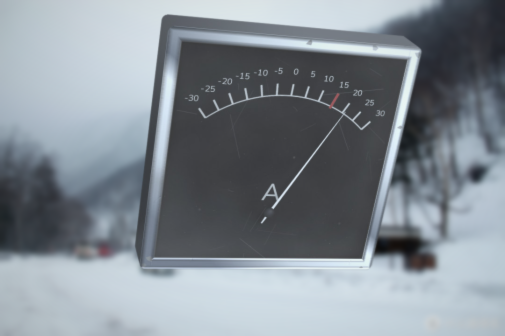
A 20
